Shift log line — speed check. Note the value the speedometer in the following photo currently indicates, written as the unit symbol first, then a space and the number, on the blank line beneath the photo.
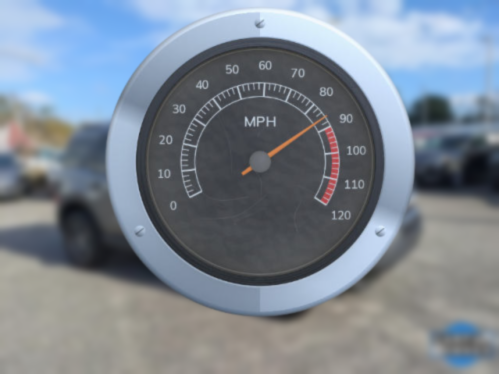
mph 86
